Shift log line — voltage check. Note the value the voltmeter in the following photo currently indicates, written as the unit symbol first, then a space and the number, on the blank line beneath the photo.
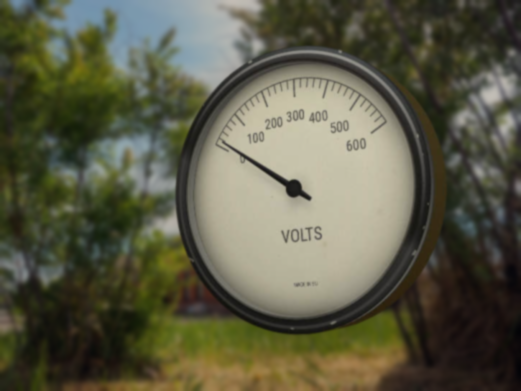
V 20
